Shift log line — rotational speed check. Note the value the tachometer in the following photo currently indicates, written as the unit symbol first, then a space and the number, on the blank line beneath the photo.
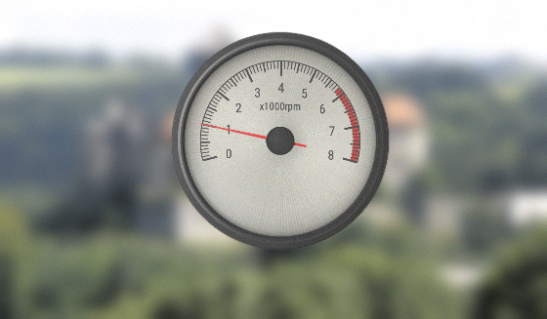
rpm 1000
